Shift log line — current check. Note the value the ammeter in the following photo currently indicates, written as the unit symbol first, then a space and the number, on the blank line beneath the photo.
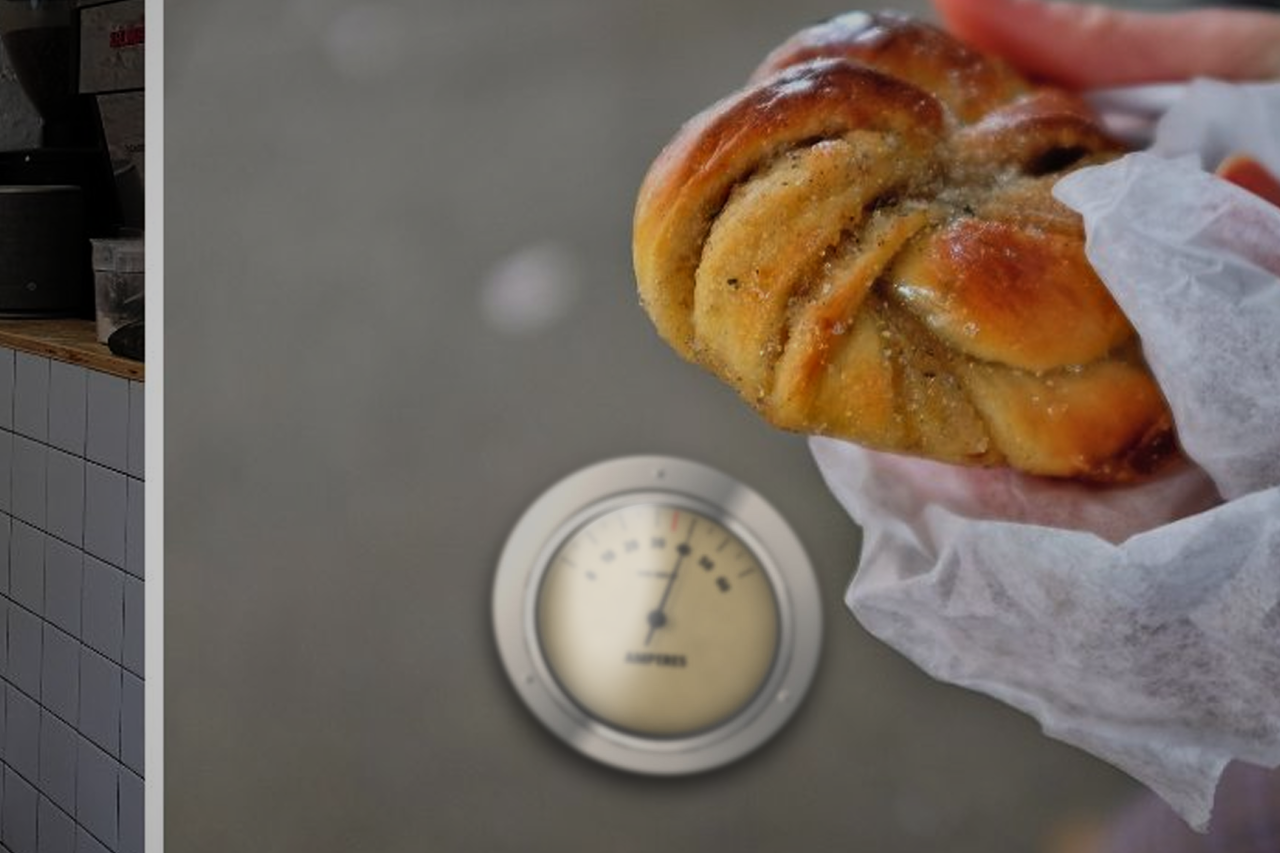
A 40
